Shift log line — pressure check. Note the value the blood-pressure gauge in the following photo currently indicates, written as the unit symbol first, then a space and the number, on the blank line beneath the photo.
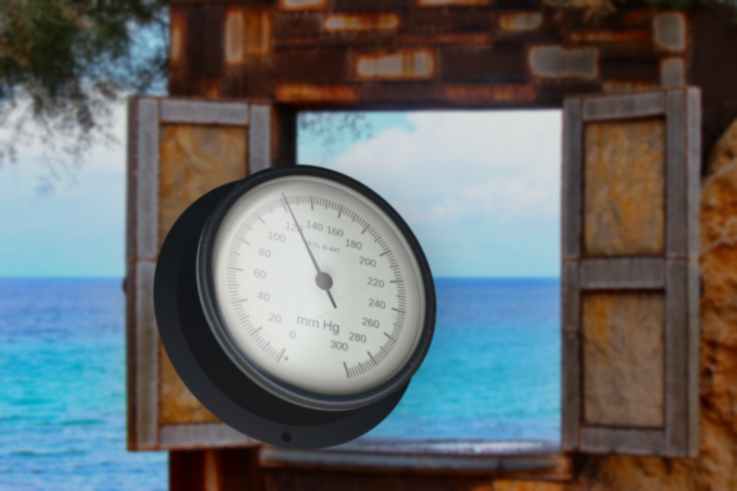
mmHg 120
